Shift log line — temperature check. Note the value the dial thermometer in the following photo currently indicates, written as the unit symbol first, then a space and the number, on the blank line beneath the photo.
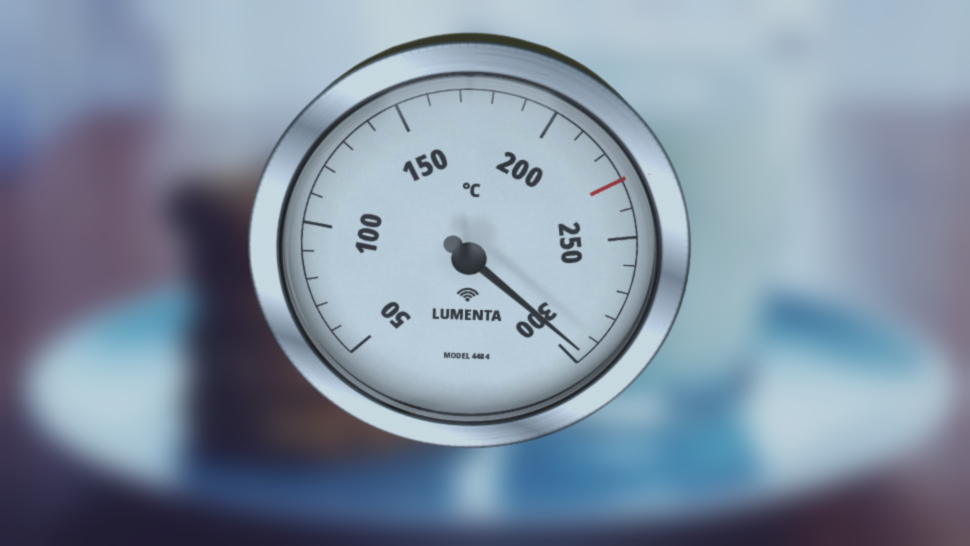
°C 295
